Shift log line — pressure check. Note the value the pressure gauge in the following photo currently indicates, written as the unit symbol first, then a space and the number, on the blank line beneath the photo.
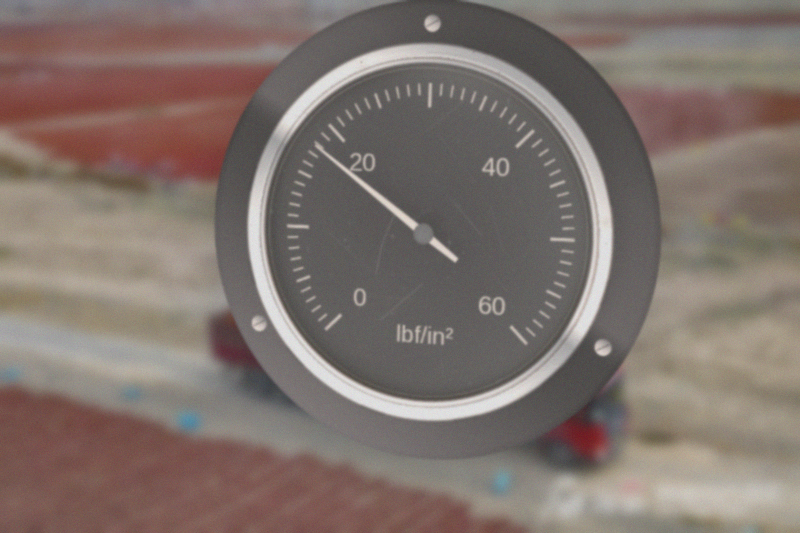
psi 18
